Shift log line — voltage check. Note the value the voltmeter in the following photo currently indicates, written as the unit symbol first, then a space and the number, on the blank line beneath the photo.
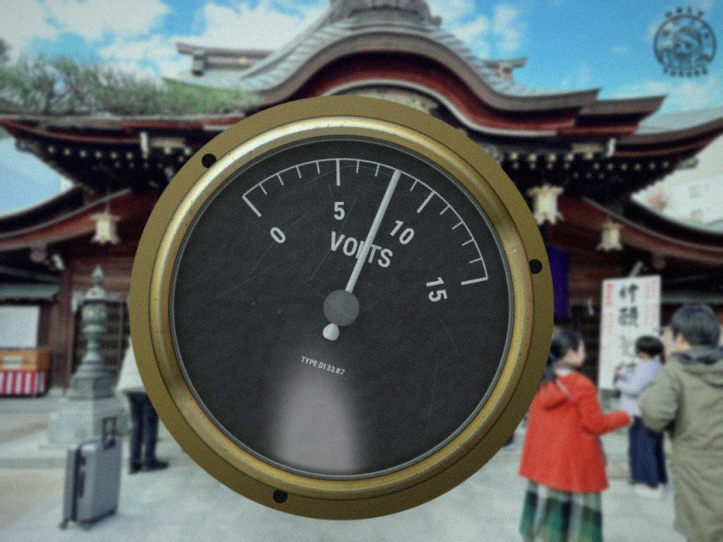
V 8
